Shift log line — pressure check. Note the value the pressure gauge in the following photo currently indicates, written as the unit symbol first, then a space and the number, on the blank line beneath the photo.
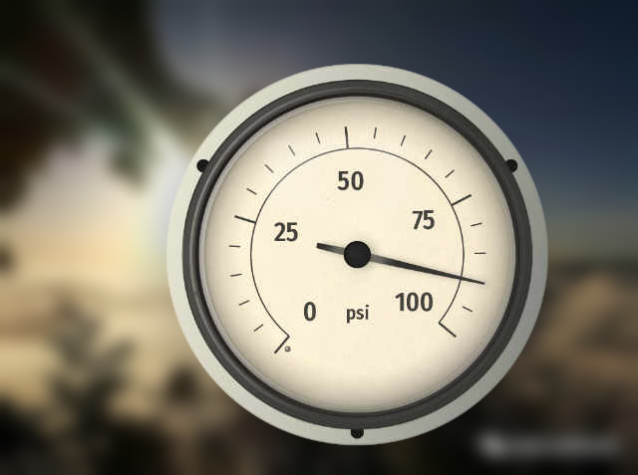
psi 90
